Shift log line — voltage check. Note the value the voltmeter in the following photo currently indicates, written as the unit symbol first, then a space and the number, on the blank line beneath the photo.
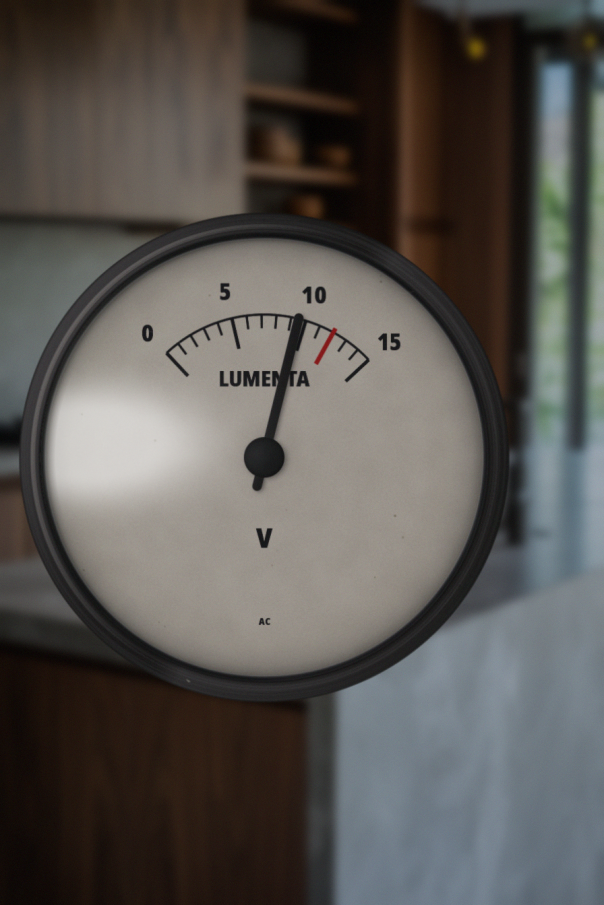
V 9.5
